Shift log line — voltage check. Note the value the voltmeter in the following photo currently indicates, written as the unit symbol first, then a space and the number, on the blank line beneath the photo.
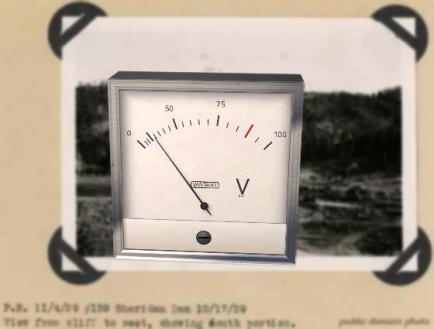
V 30
